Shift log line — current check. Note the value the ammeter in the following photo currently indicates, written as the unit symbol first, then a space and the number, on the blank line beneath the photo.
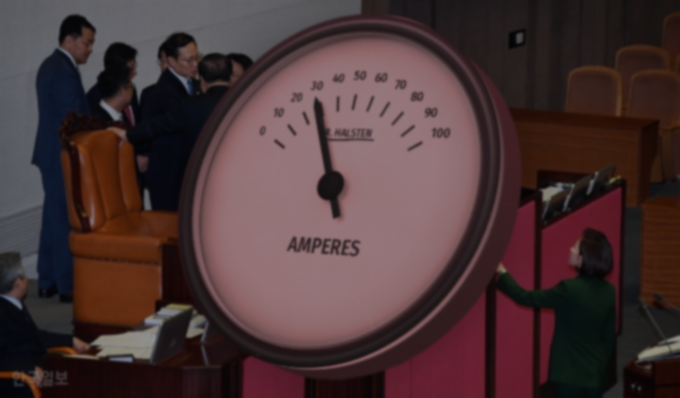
A 30
